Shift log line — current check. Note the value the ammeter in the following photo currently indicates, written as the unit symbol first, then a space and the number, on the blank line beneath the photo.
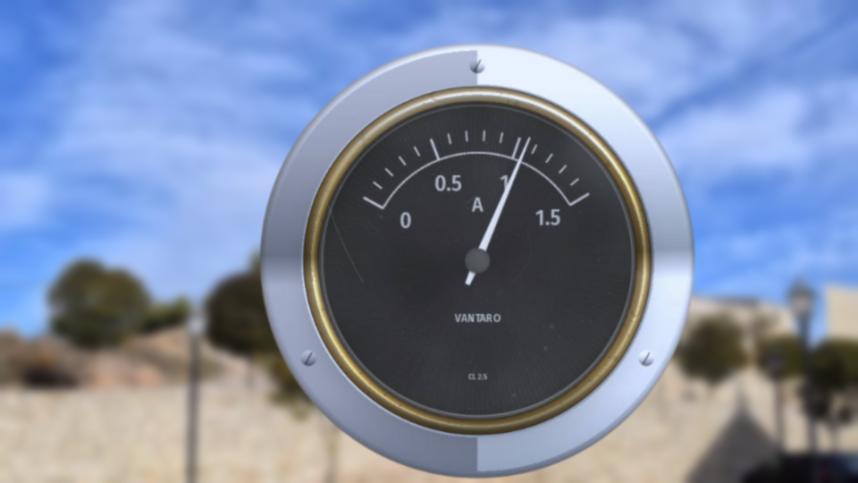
A 1.05
